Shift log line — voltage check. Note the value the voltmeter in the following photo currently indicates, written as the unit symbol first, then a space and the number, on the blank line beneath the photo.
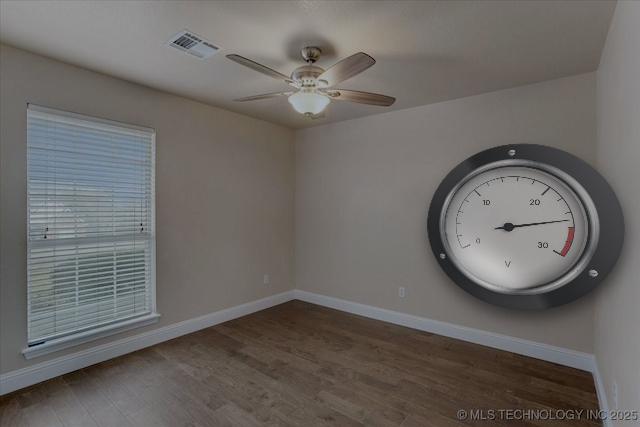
V 25
